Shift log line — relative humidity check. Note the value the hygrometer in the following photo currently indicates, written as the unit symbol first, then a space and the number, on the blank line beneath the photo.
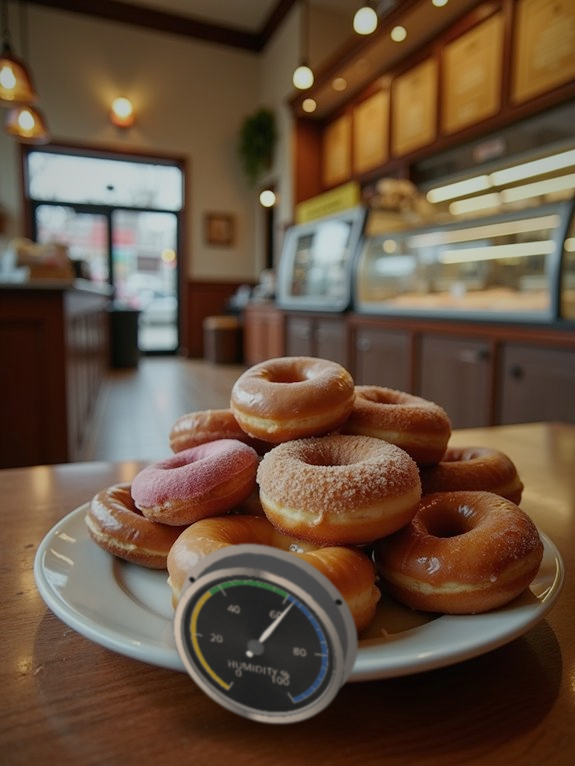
% 62
